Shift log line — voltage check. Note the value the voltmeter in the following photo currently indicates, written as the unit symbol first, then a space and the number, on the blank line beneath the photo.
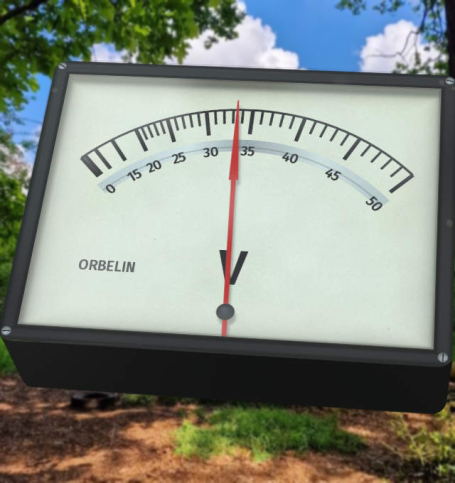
V 33.5
